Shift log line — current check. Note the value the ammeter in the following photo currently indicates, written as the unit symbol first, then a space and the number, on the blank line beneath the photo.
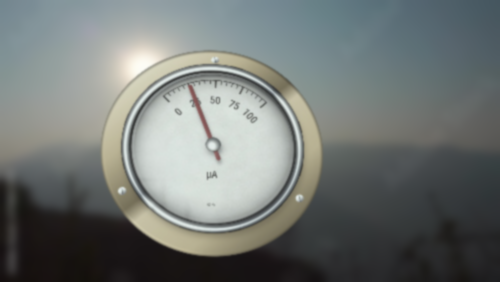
µA 25
